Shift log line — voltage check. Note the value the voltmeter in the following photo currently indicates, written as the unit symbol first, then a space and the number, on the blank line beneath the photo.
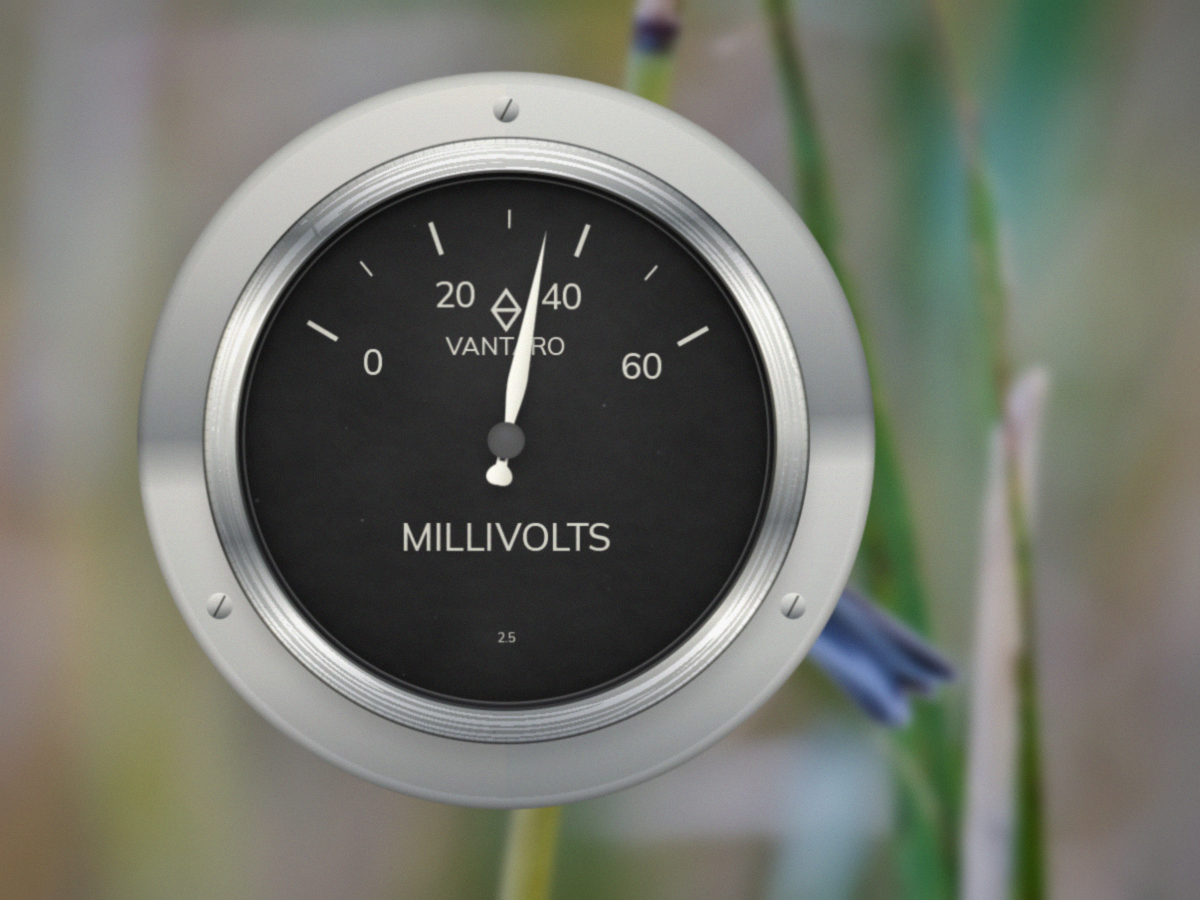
mV 35
